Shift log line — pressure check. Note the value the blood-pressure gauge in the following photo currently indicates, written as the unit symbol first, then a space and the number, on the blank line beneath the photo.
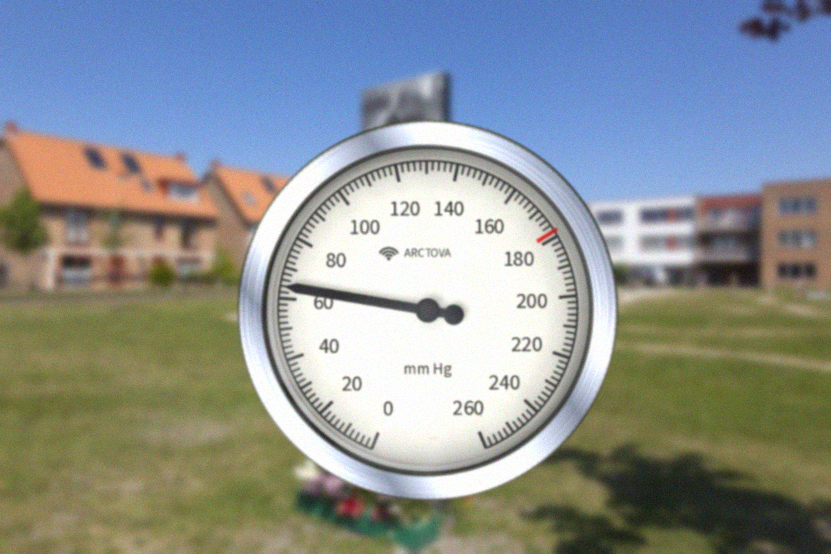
mmHg 64
